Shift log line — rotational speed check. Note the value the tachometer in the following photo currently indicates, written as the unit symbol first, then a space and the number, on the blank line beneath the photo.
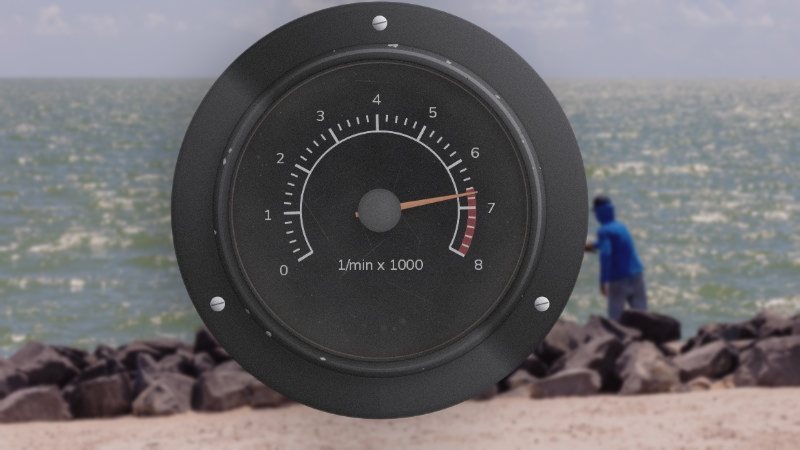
rpm 6700
